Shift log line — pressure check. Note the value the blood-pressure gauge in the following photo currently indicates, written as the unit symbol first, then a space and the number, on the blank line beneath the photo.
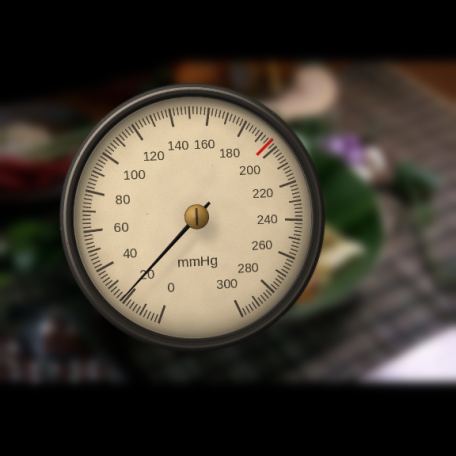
mmHg 22
